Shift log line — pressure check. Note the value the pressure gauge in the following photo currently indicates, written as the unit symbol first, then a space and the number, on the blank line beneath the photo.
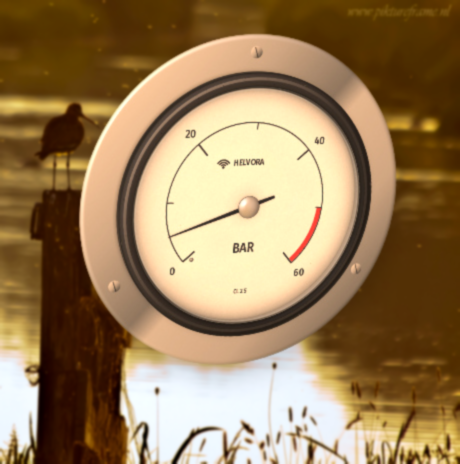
bar 5
